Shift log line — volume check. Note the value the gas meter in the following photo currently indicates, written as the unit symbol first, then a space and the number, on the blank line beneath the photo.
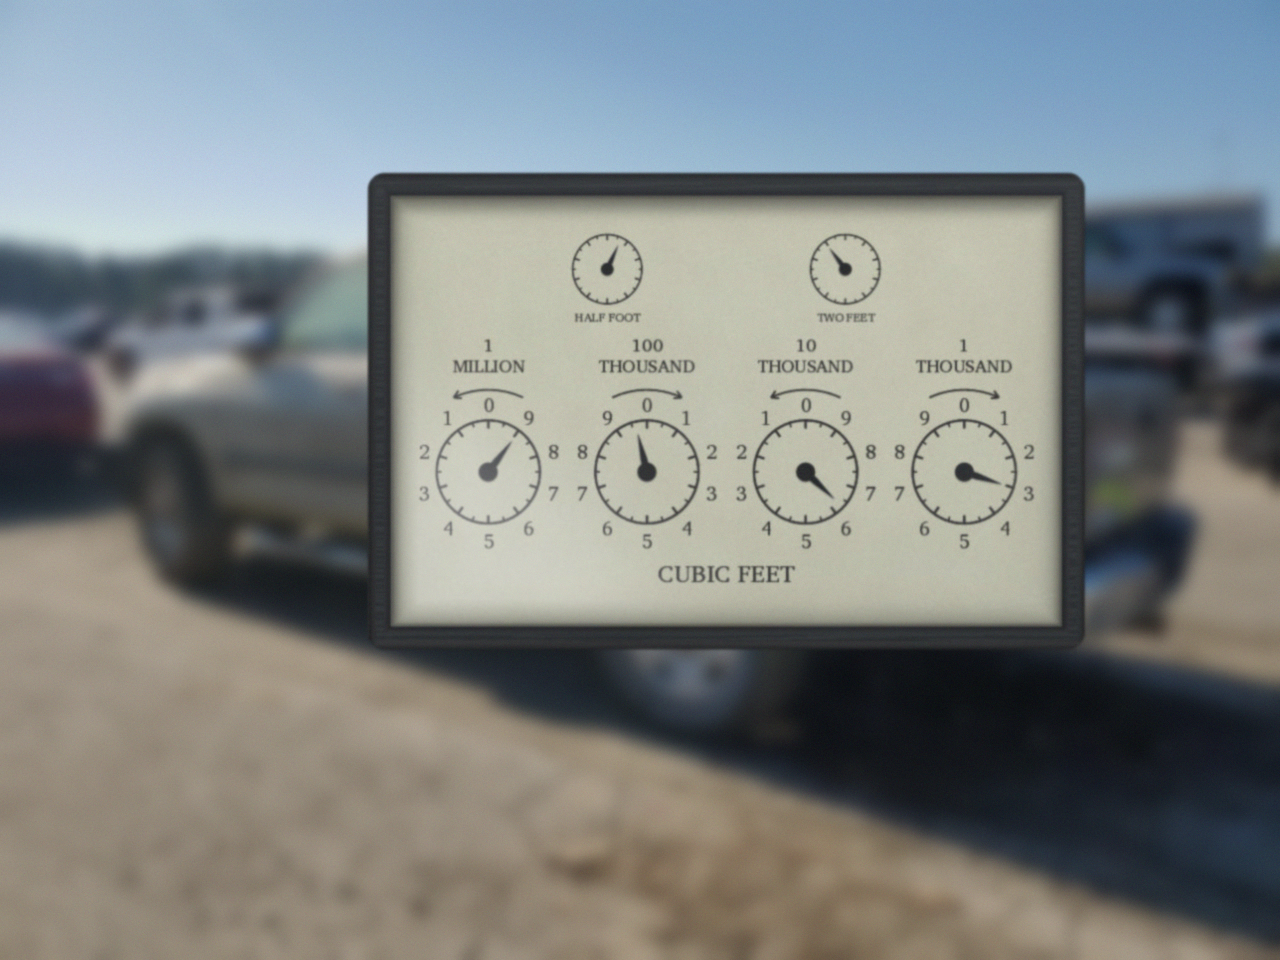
ft³ 896300
